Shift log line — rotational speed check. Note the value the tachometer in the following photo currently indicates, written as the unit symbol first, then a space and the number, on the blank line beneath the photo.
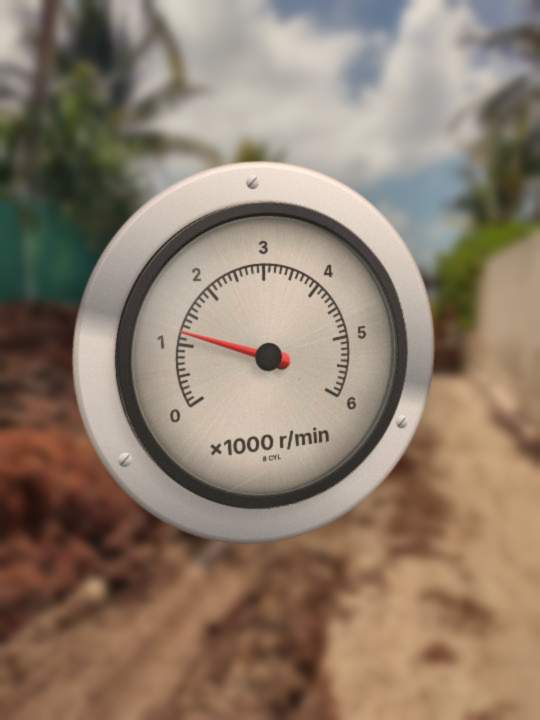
rpm 1200
